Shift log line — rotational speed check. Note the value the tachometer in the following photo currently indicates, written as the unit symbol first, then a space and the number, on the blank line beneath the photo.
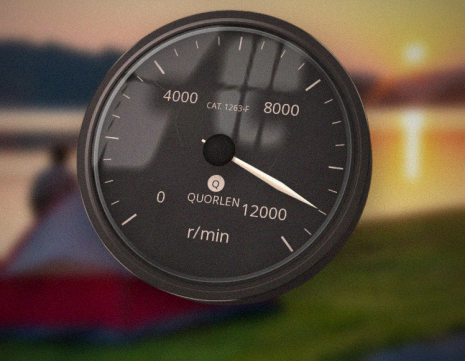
rpm 11000
